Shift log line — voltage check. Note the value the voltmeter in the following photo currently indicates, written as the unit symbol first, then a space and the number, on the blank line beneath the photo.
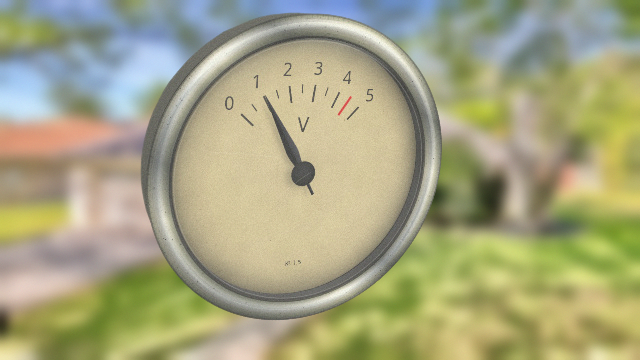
V 1
